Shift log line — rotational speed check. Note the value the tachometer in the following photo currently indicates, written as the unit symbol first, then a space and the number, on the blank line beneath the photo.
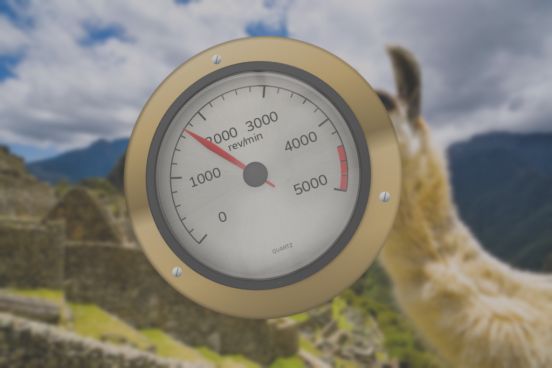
rpm 1700
